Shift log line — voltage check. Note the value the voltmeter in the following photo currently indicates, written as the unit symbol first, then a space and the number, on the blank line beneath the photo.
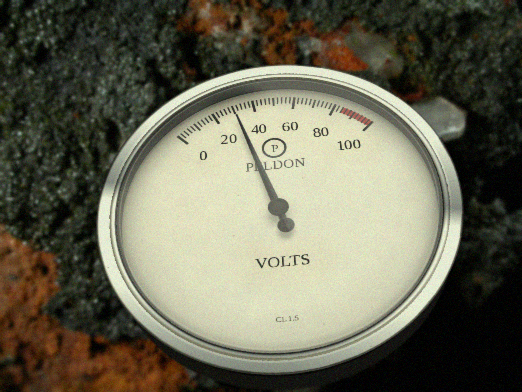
V 30
